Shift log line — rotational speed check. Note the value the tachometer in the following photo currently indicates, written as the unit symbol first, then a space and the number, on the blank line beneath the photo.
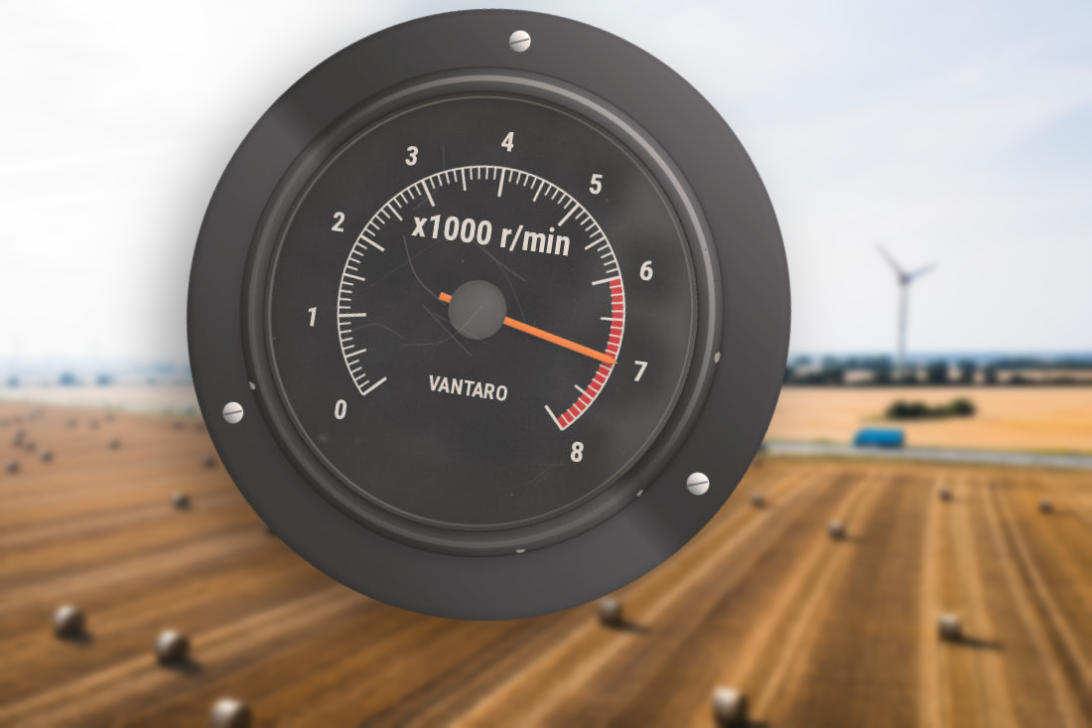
rpm 7000
